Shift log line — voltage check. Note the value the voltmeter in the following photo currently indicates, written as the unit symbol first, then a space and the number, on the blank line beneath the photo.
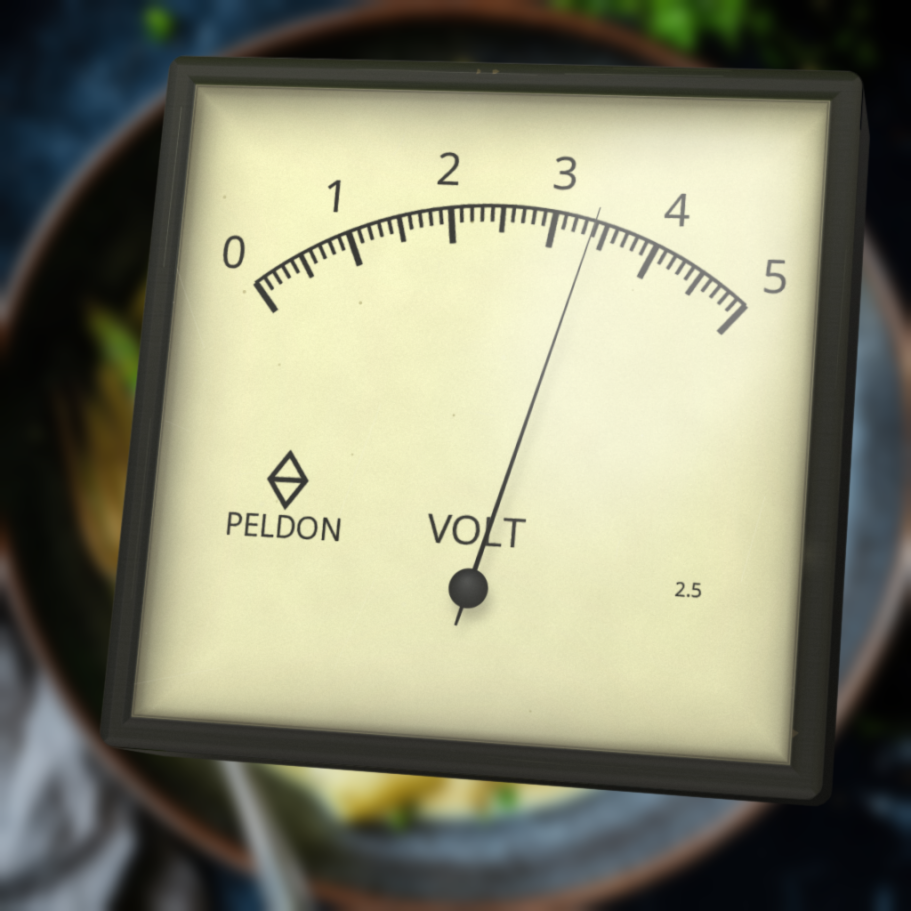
V 3.4
